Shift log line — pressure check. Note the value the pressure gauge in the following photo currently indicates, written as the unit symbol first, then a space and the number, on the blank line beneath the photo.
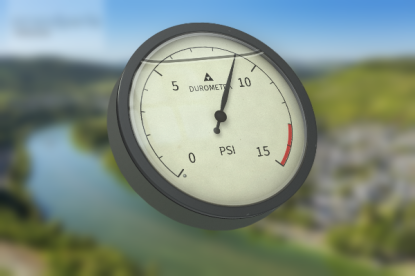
psi 9
